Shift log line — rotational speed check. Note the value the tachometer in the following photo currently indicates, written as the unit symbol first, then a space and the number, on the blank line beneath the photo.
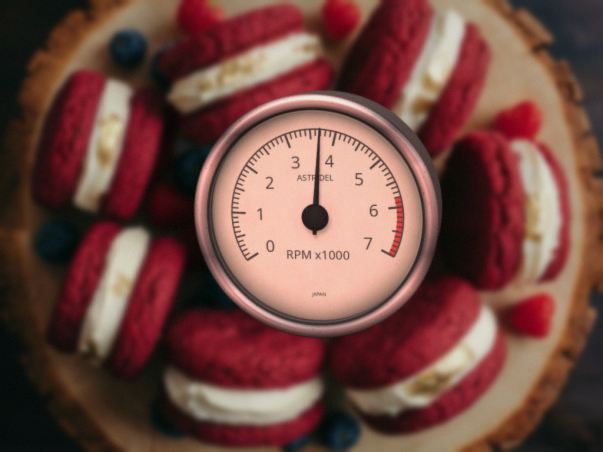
rpm 3700
